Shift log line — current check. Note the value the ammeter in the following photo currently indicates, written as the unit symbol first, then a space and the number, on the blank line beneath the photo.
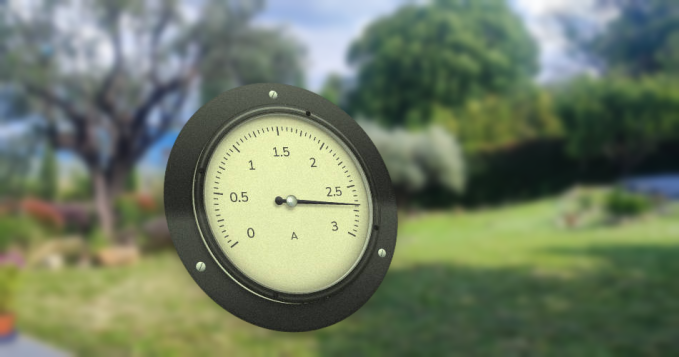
A 2.7
